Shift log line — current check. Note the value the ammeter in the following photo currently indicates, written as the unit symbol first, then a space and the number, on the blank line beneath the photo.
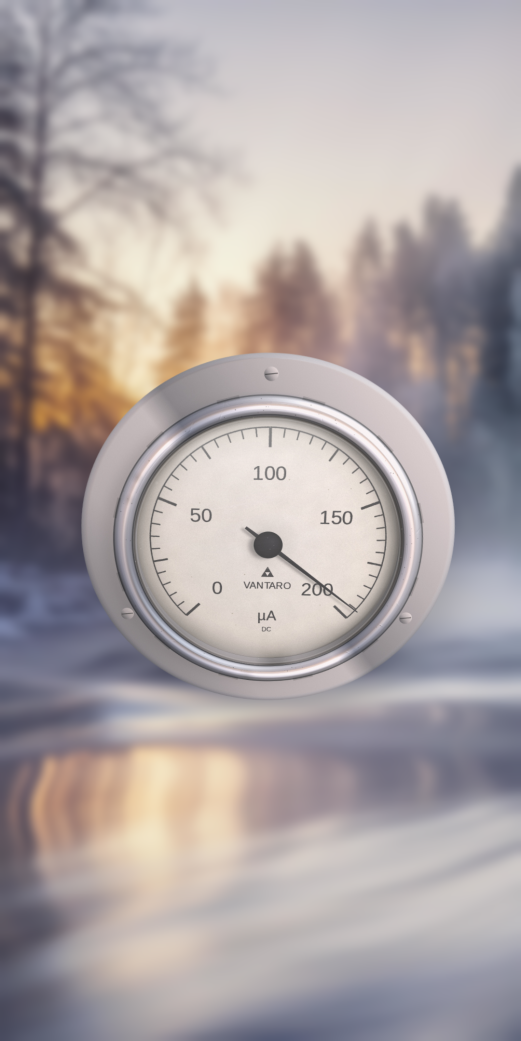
µA 195
